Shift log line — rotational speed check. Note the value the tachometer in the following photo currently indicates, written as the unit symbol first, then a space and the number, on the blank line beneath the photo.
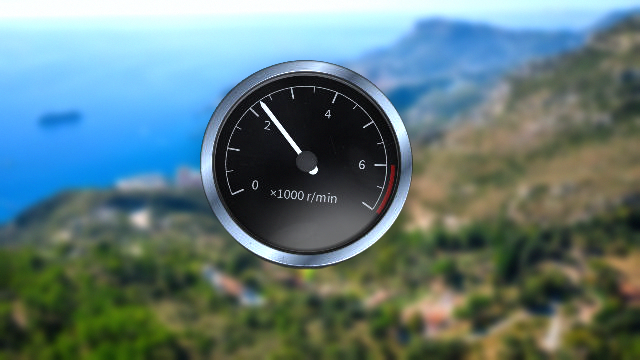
rpm 2250
